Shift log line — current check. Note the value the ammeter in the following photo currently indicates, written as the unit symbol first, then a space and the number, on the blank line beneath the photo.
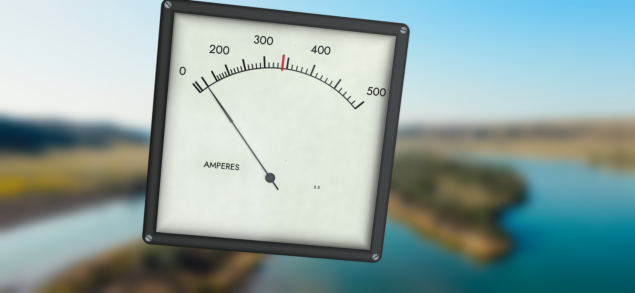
A 100
